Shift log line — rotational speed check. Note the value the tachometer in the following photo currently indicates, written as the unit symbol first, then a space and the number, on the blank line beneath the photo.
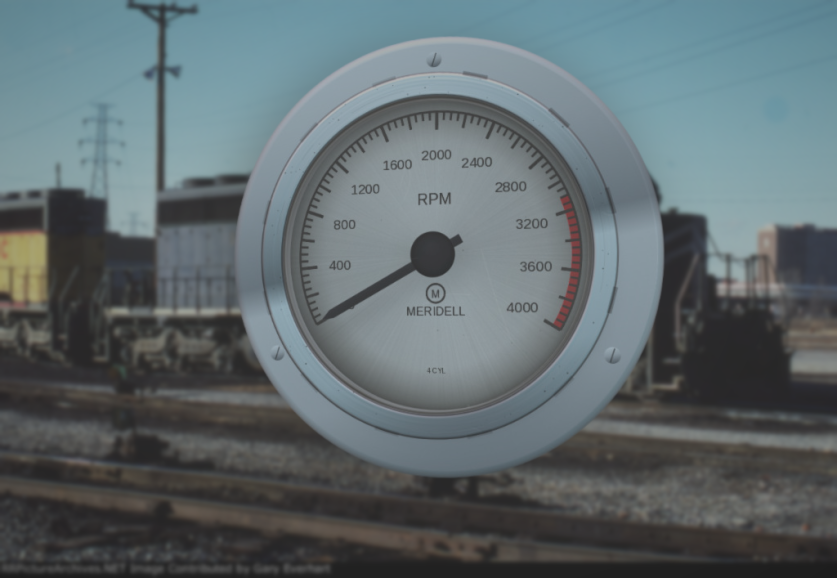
rpm 0
